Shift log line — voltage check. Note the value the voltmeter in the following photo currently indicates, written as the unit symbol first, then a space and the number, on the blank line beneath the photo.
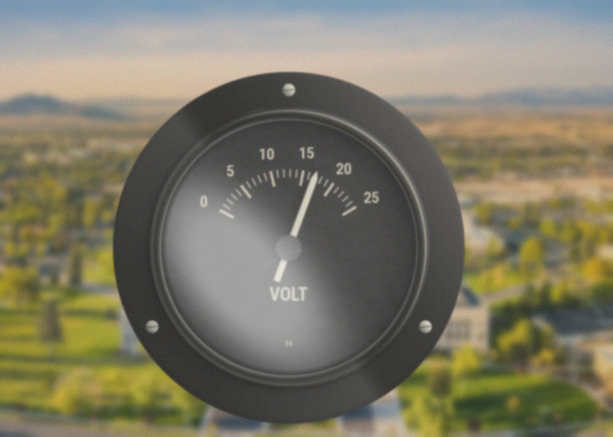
V 17
